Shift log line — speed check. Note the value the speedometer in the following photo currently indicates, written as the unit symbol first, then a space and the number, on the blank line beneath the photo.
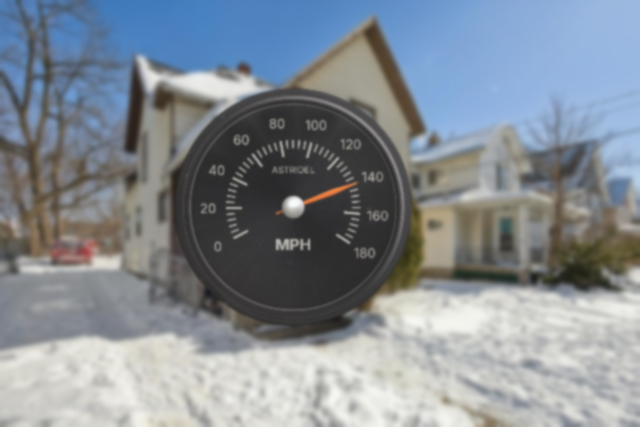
mph 140
